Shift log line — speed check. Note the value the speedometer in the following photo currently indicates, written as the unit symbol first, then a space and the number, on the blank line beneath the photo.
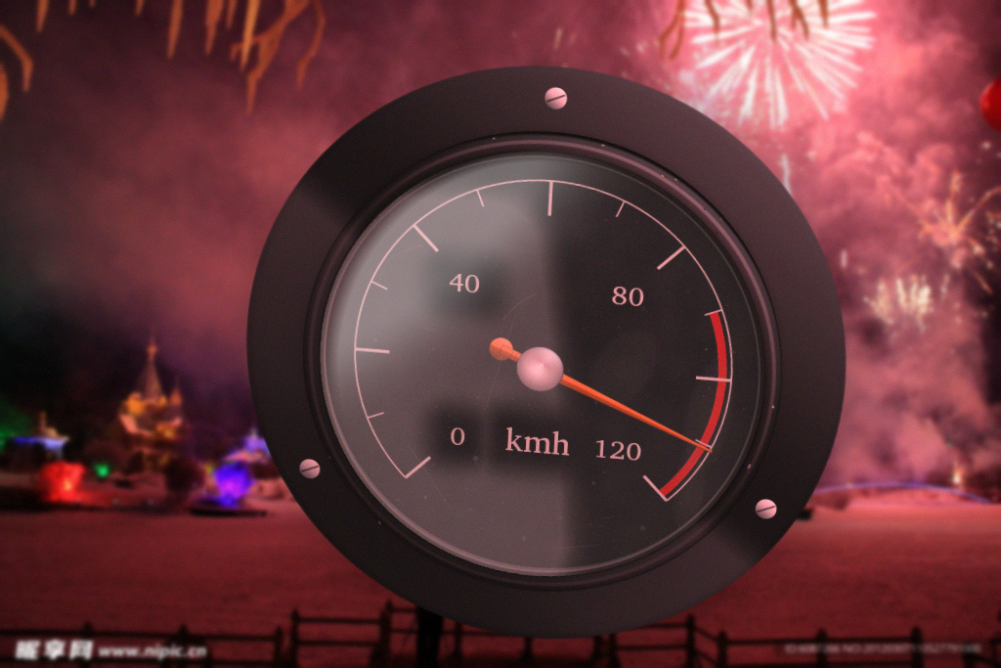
km/h 110
